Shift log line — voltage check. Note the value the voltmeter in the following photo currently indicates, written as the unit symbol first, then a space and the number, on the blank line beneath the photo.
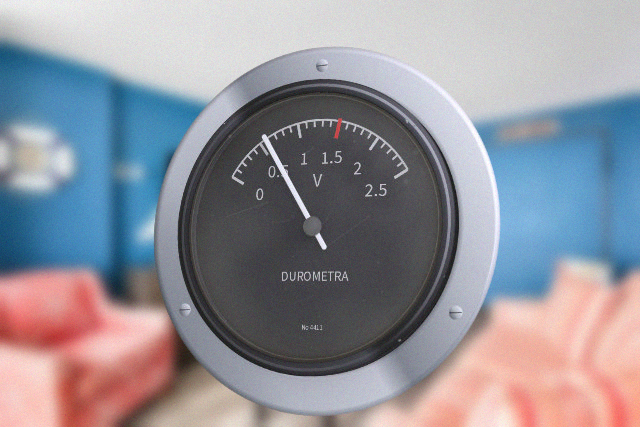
V 0.6
